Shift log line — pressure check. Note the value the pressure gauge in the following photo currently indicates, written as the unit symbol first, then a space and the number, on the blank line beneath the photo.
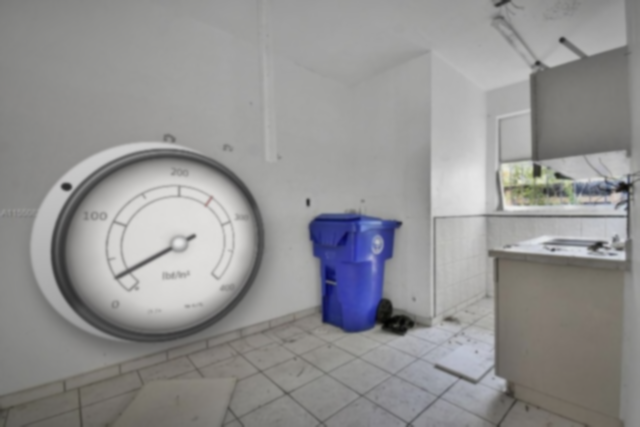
psi 25
